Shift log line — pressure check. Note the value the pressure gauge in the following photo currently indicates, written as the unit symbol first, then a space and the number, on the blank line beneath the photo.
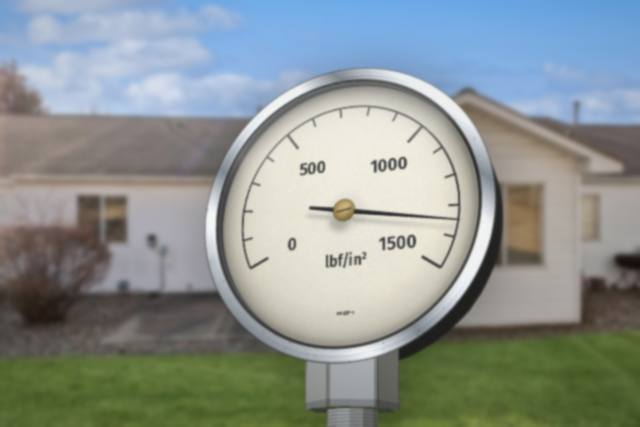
psi 1350
